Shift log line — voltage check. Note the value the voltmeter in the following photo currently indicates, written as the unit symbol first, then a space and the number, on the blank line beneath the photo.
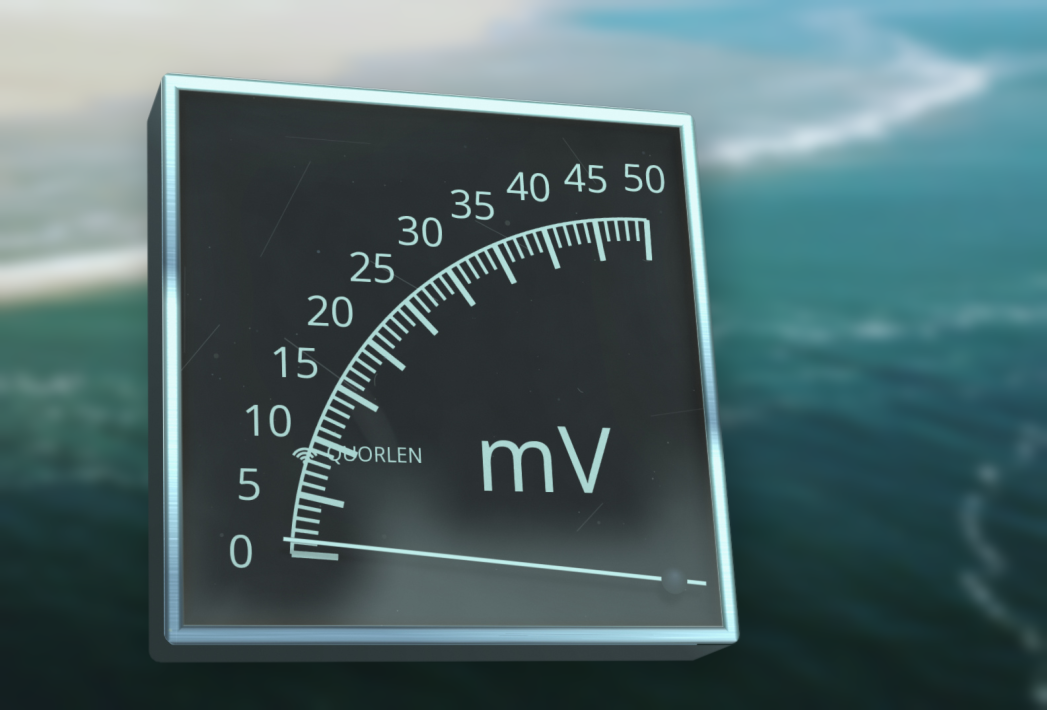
mV 1
